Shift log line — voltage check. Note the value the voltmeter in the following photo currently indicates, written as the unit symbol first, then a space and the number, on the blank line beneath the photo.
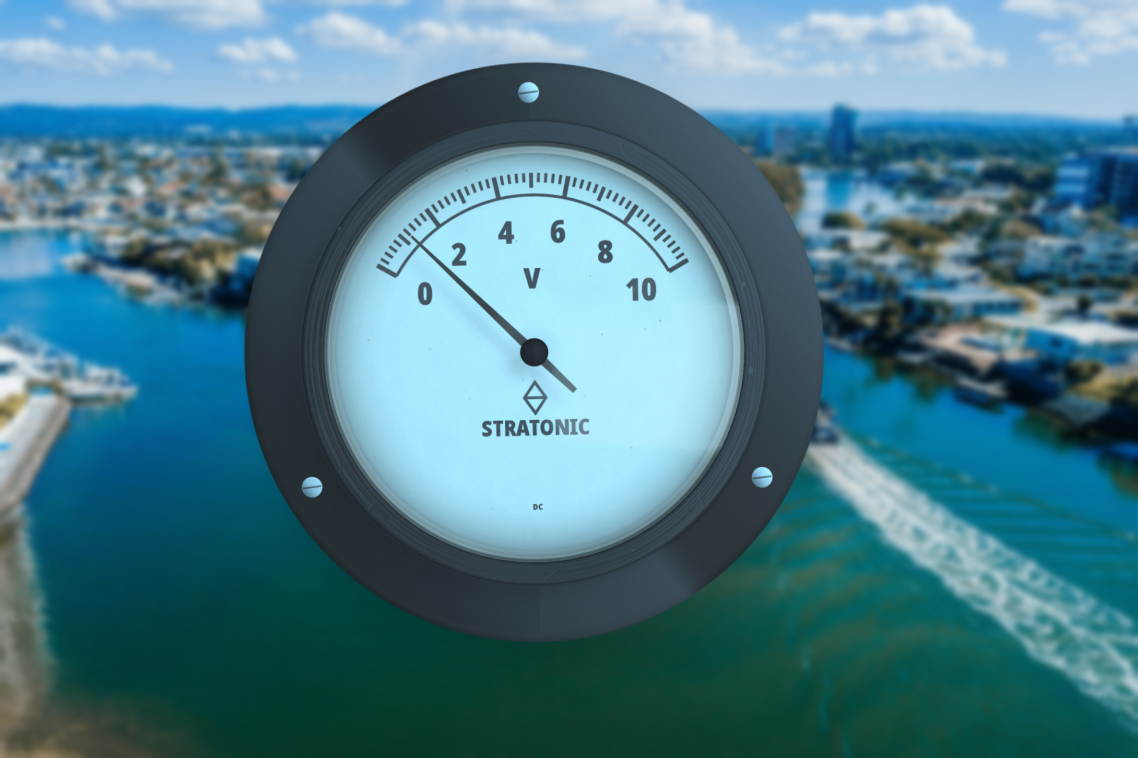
V 1.2
